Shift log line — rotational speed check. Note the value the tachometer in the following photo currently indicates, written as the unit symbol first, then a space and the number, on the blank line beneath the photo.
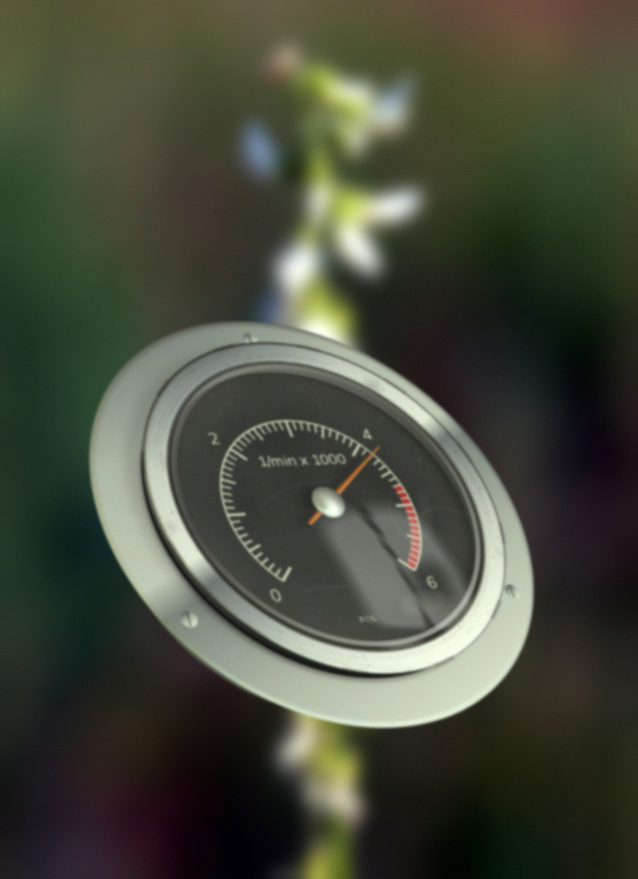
rpm 4200
